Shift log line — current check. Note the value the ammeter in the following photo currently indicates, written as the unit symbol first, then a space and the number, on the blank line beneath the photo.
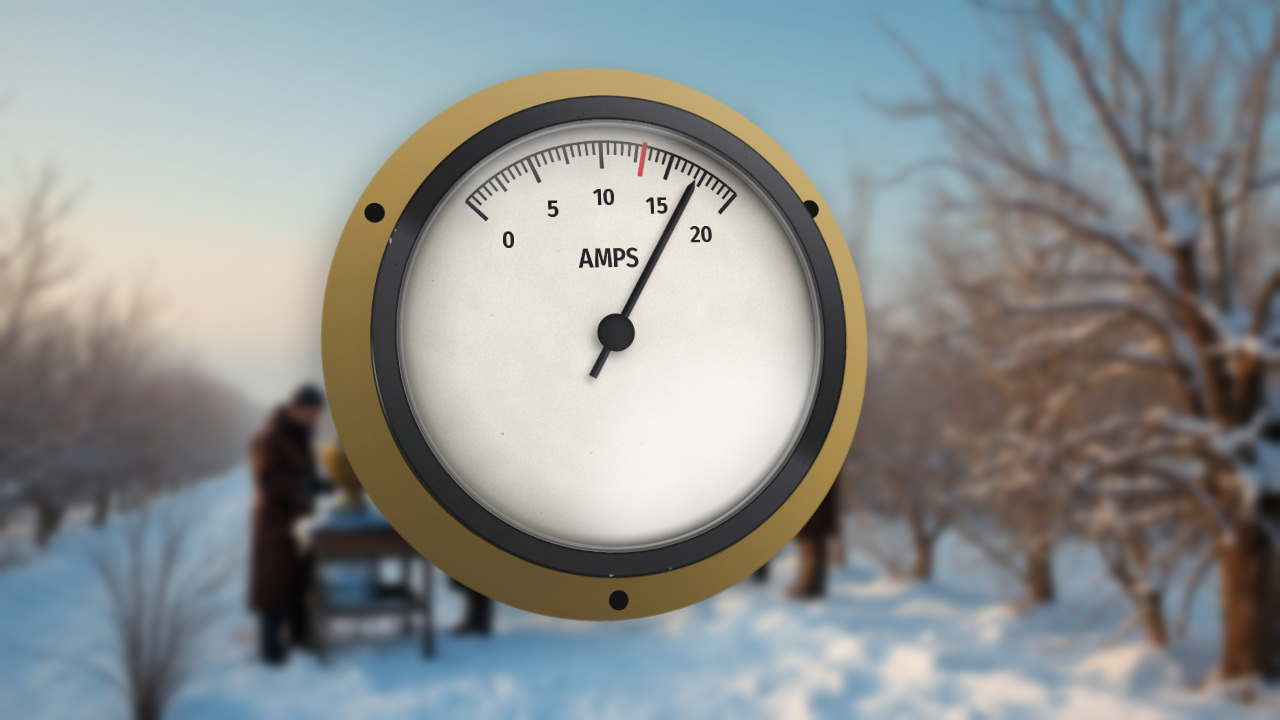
A 17
